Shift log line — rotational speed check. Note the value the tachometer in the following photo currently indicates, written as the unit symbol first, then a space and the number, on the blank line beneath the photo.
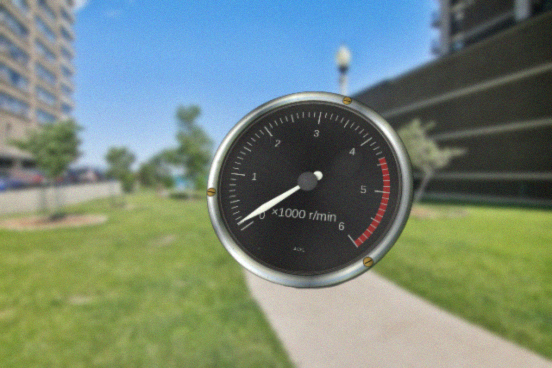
rpm 100
